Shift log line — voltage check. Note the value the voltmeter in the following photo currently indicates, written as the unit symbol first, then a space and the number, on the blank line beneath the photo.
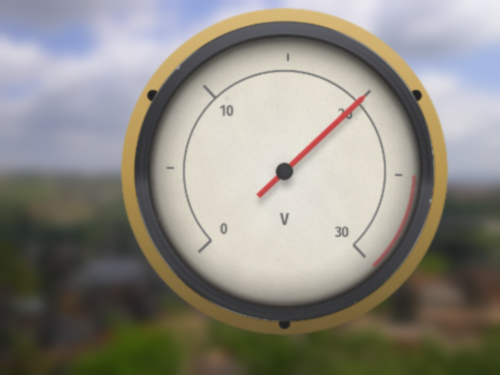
V 20
